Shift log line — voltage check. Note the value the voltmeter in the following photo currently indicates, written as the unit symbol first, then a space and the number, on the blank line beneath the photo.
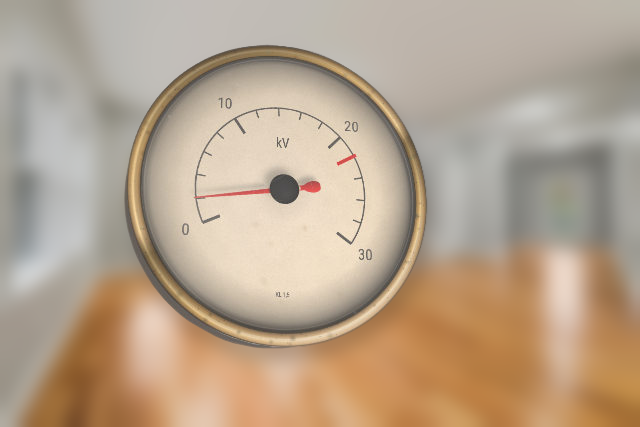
kV 2
